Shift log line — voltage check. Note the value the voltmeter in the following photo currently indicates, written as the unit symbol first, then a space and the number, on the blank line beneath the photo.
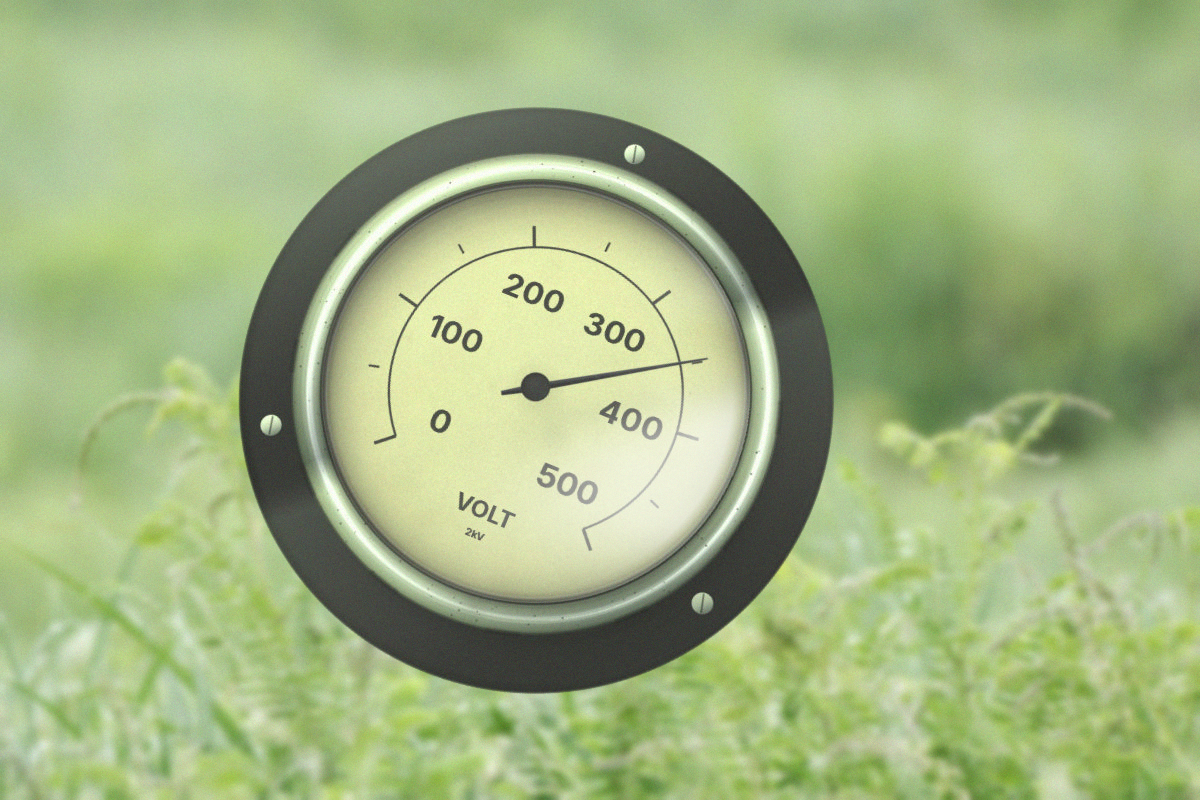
V 350
